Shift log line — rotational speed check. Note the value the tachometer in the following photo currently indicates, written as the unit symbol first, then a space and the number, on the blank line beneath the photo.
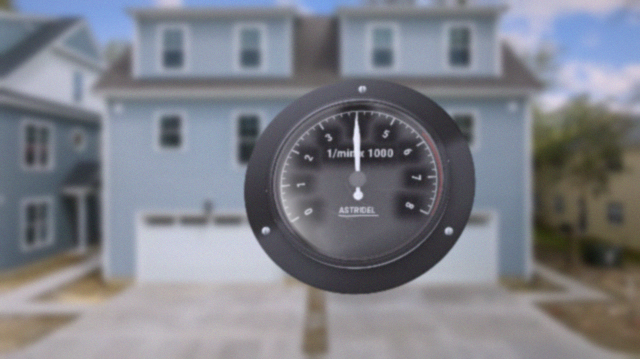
rpm 4000
